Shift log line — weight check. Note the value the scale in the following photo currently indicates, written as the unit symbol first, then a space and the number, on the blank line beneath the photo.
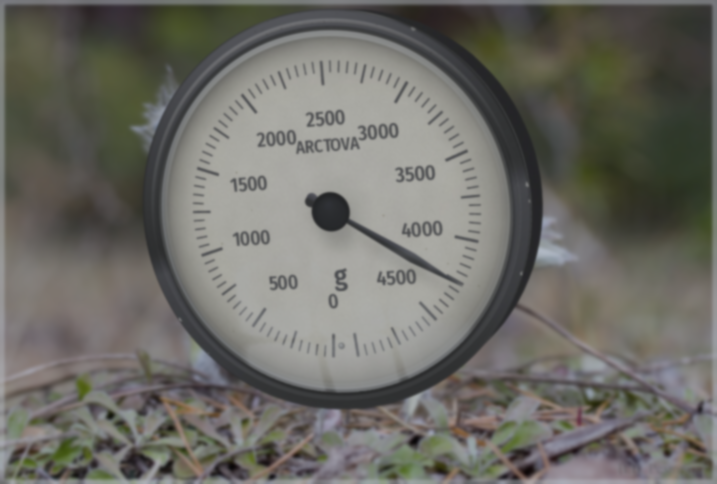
g 4250
